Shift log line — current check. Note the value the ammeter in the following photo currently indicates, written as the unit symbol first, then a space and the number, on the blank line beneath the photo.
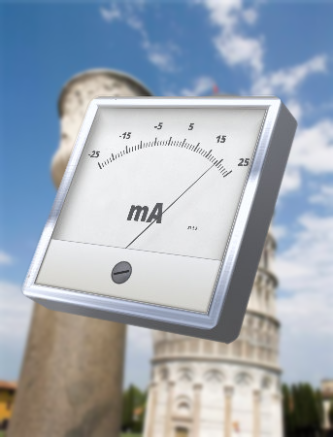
mA 20
